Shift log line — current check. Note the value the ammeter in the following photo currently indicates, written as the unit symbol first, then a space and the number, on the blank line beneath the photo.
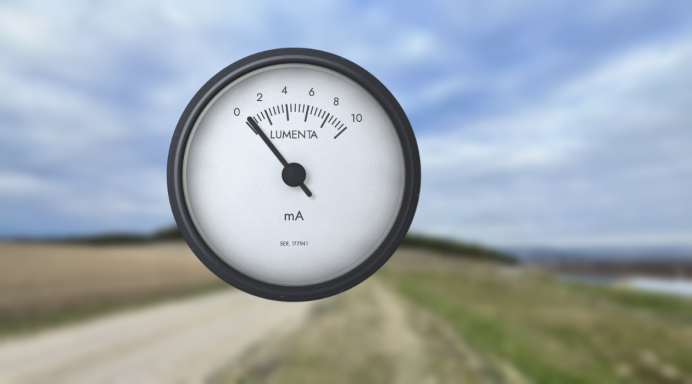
mA 0.4
